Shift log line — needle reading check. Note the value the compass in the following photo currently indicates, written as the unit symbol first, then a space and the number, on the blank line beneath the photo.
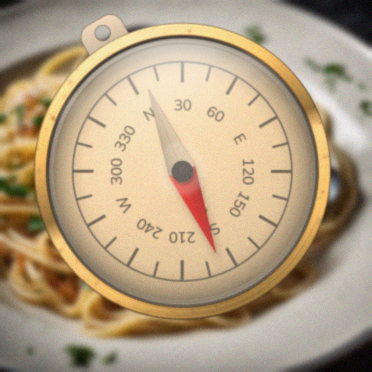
° 187.5
